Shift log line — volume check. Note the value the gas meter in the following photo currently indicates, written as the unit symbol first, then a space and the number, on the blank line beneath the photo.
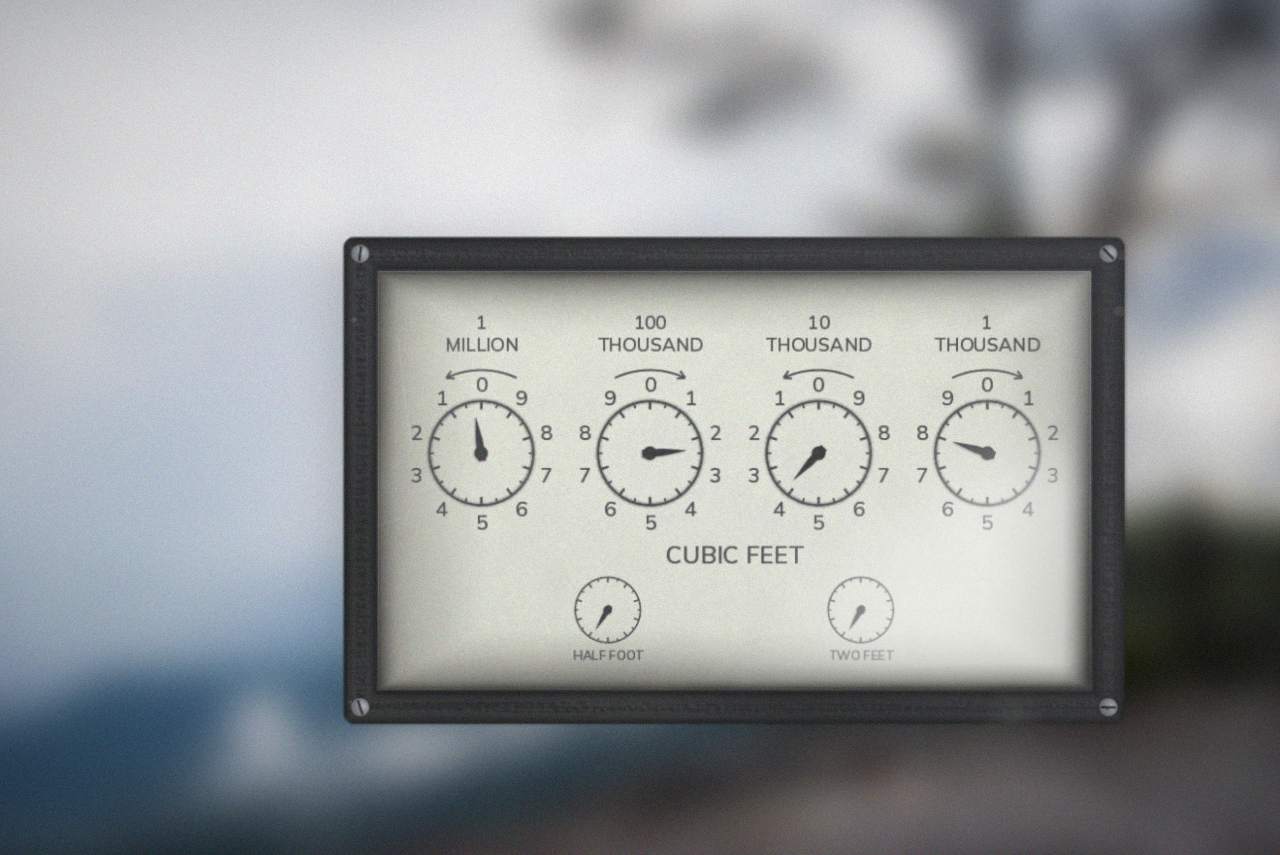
ft³ 23800
